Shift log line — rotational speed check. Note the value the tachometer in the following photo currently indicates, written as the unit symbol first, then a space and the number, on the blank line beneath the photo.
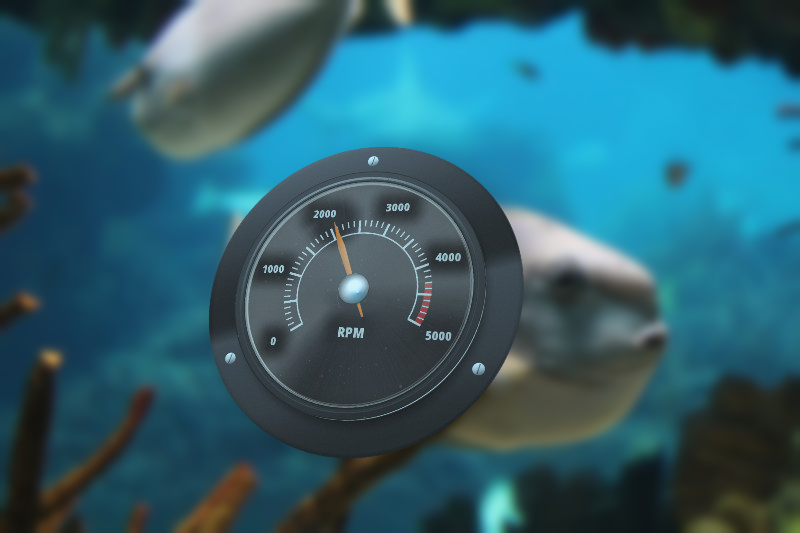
rpm 2100
